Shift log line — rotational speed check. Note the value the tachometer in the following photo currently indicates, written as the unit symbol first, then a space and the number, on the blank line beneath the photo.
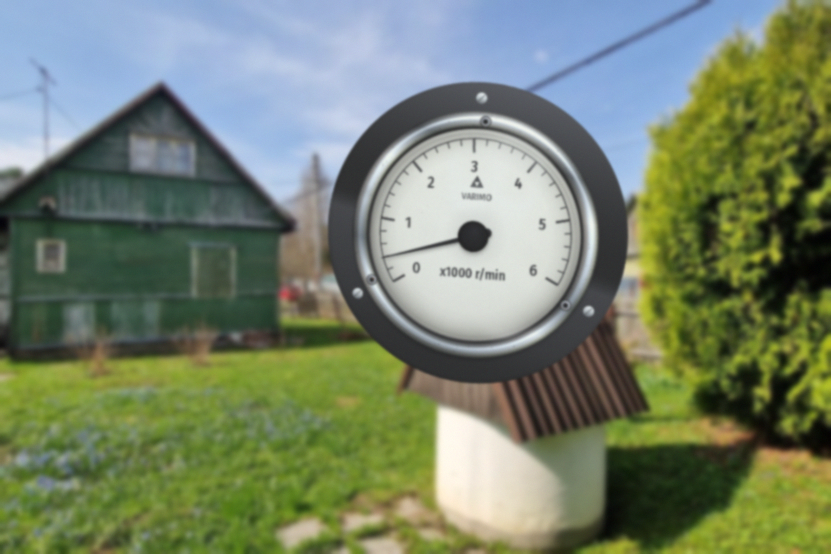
rpm 400
